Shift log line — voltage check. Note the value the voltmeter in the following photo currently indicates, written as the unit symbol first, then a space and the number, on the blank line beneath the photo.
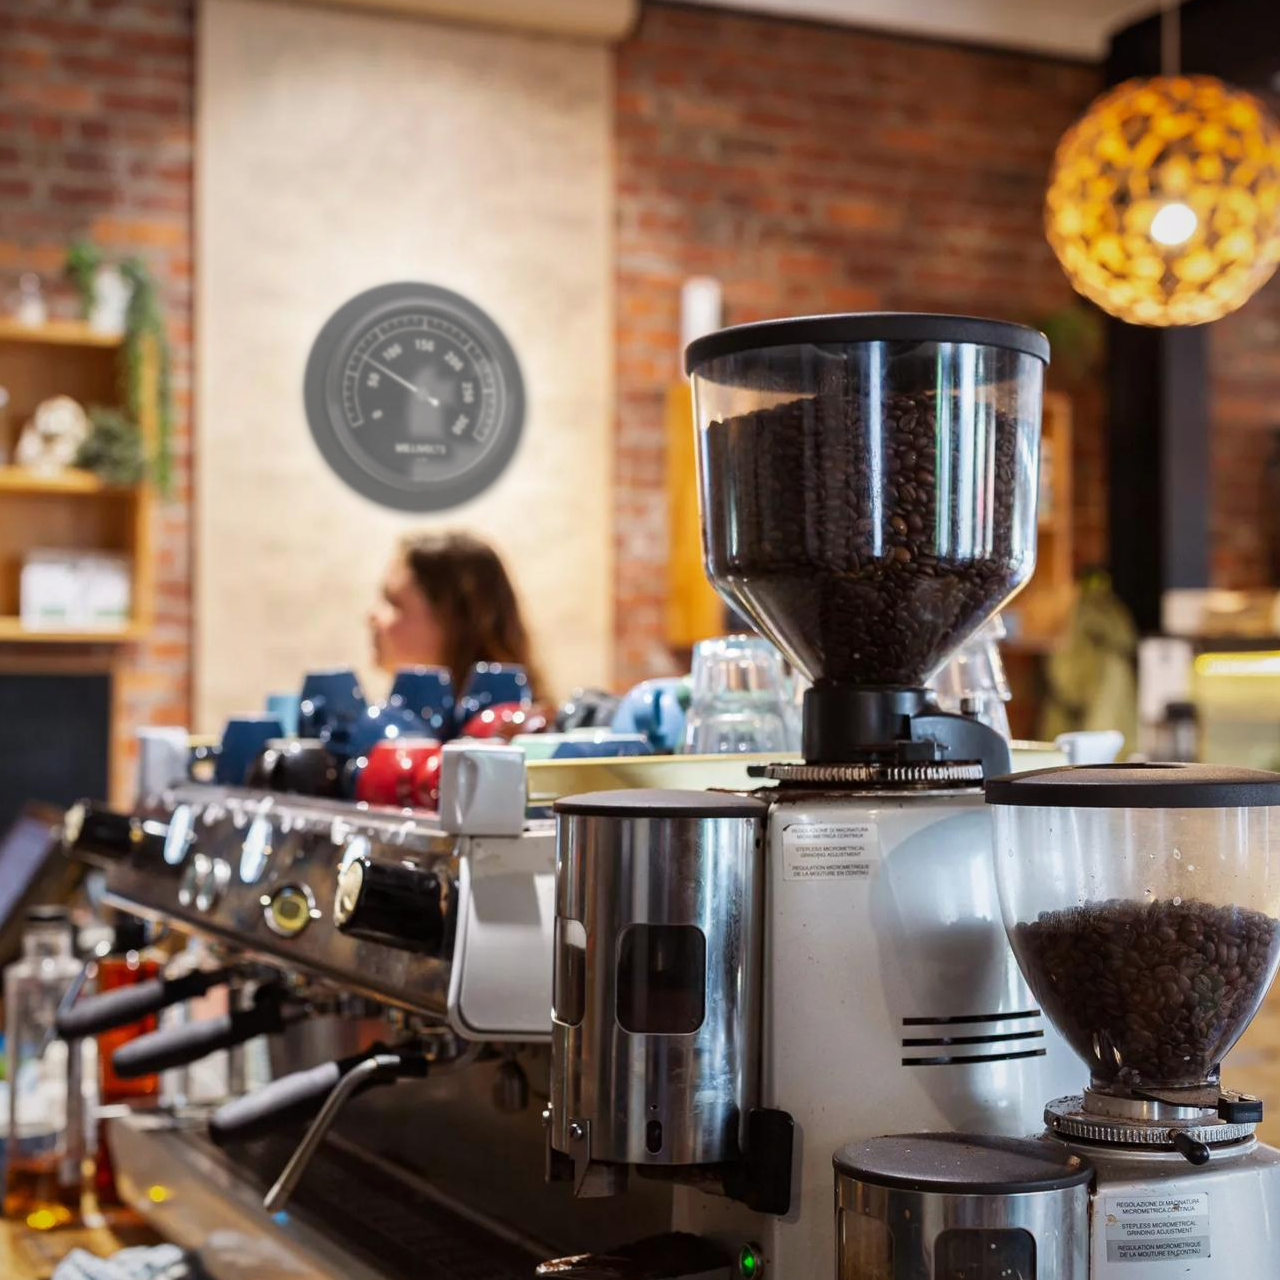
mV 70
